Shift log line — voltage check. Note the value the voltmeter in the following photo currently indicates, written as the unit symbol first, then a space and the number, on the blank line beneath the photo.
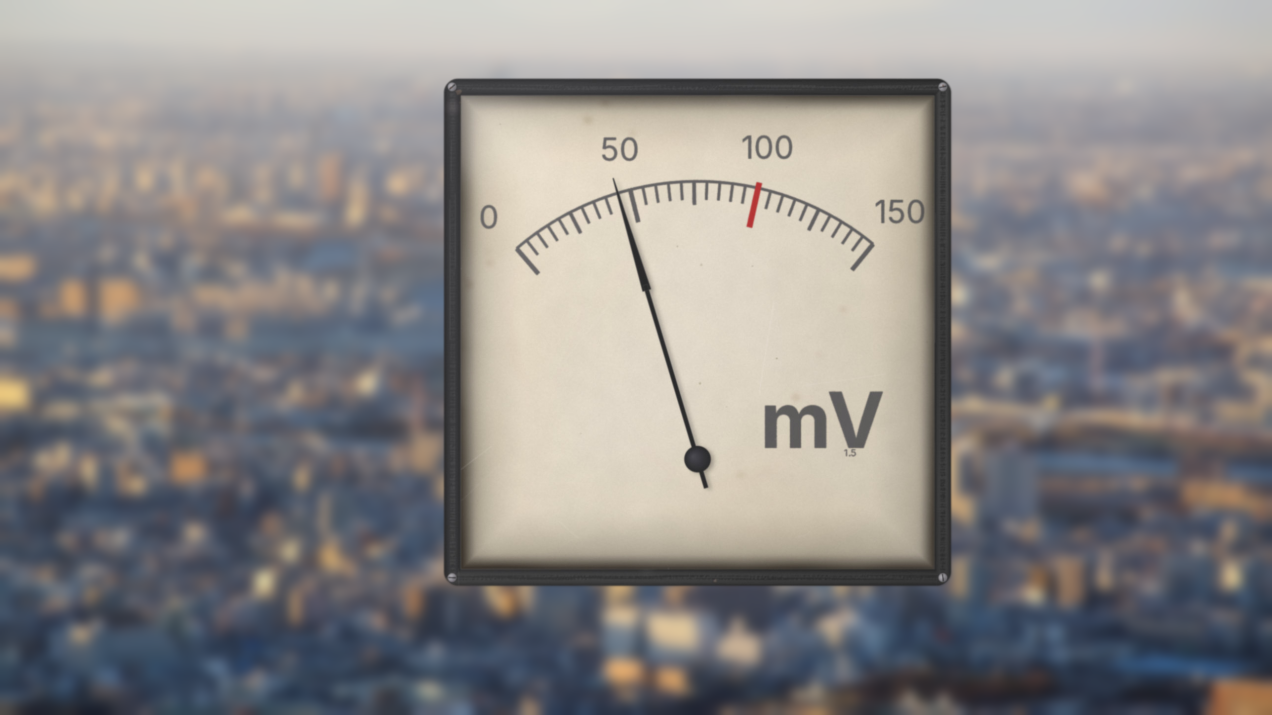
mV 45
